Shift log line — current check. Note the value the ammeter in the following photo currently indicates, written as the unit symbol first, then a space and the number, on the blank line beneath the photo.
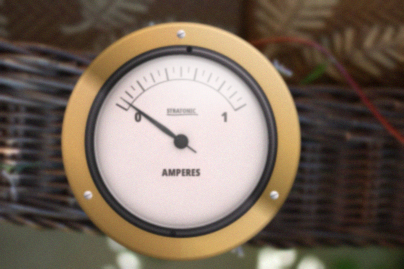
A 0.05
